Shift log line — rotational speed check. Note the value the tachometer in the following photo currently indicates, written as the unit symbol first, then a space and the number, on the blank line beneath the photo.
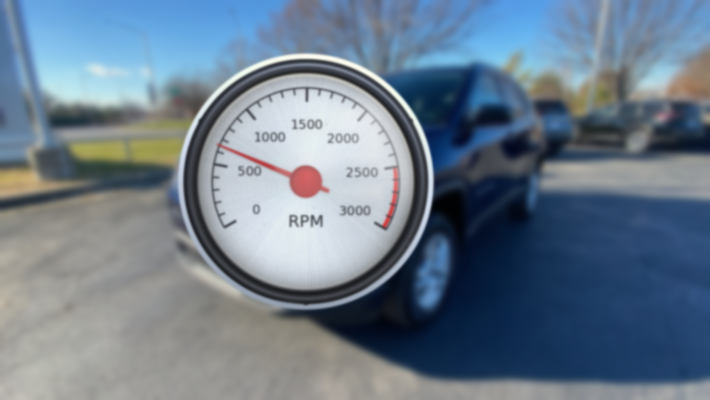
rpm 650
